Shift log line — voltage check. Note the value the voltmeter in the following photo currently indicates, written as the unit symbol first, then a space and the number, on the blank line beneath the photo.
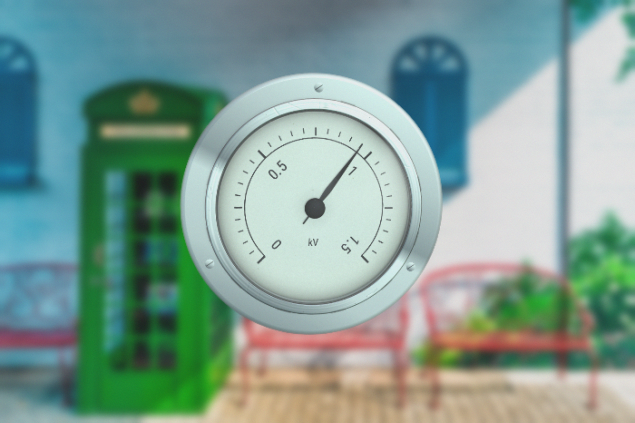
kV 0.95
